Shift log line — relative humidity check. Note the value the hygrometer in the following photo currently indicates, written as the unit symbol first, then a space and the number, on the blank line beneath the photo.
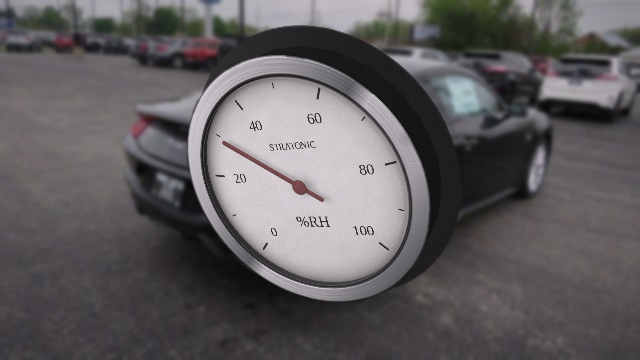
% 30
